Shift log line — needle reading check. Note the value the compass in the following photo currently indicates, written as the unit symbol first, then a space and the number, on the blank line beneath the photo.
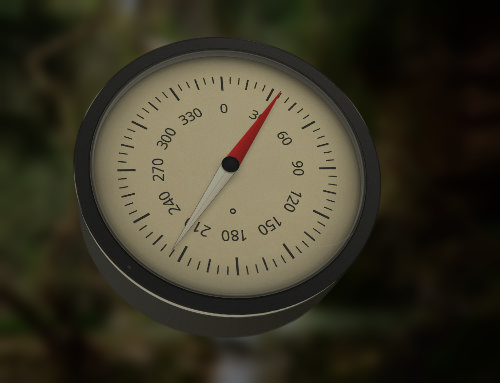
° 35
